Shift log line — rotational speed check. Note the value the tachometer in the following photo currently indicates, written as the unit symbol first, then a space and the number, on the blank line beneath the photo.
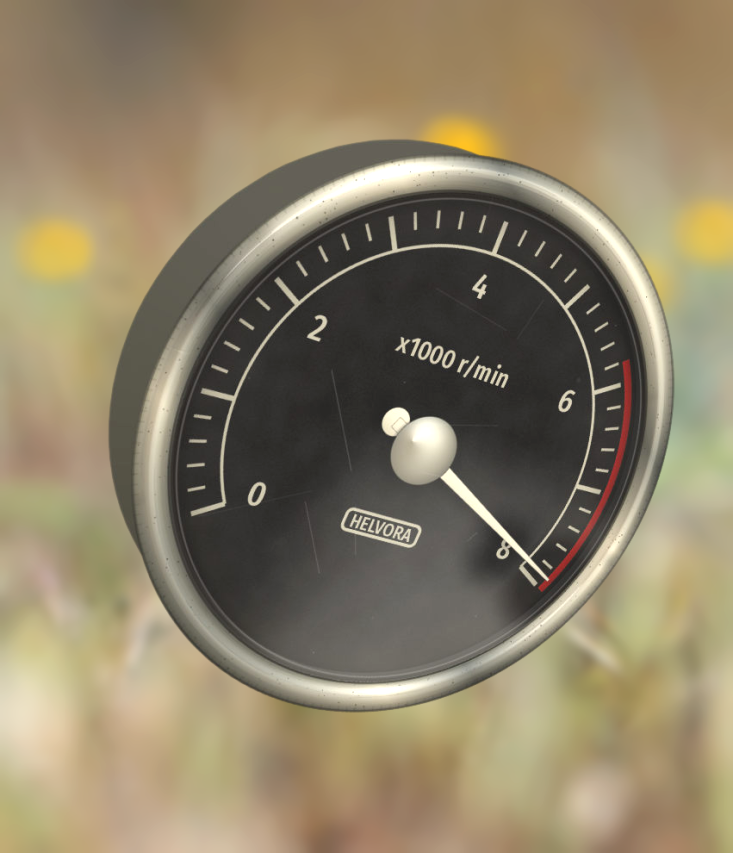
rpm 7900
